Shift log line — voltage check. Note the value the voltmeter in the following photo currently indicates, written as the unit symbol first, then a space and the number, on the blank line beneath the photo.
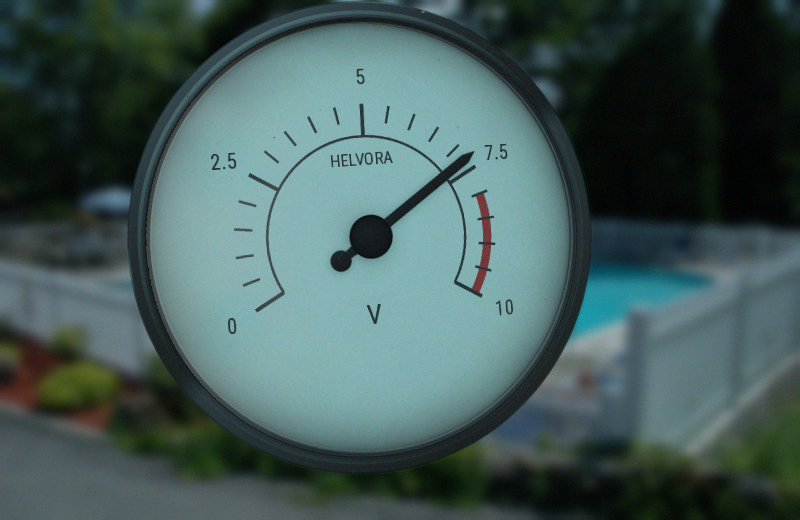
V 7.25
